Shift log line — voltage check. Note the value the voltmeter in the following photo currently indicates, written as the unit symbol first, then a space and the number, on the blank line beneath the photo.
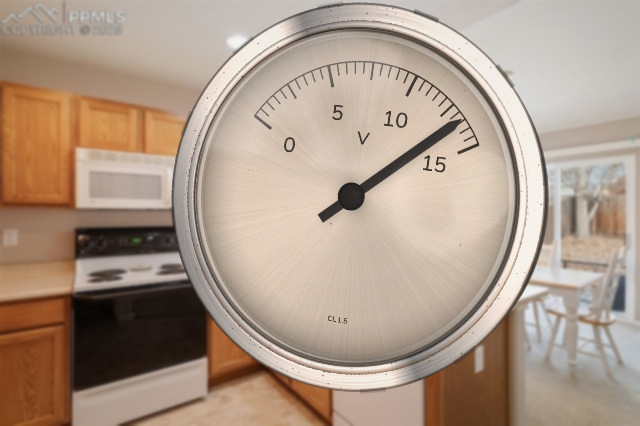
V 13.5
